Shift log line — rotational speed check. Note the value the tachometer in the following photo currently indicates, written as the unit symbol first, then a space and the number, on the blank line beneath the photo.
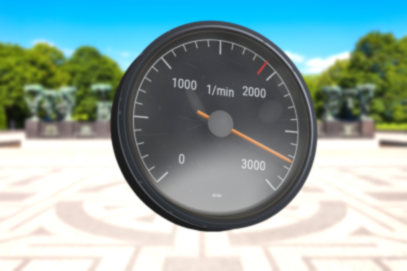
rpm 2750
